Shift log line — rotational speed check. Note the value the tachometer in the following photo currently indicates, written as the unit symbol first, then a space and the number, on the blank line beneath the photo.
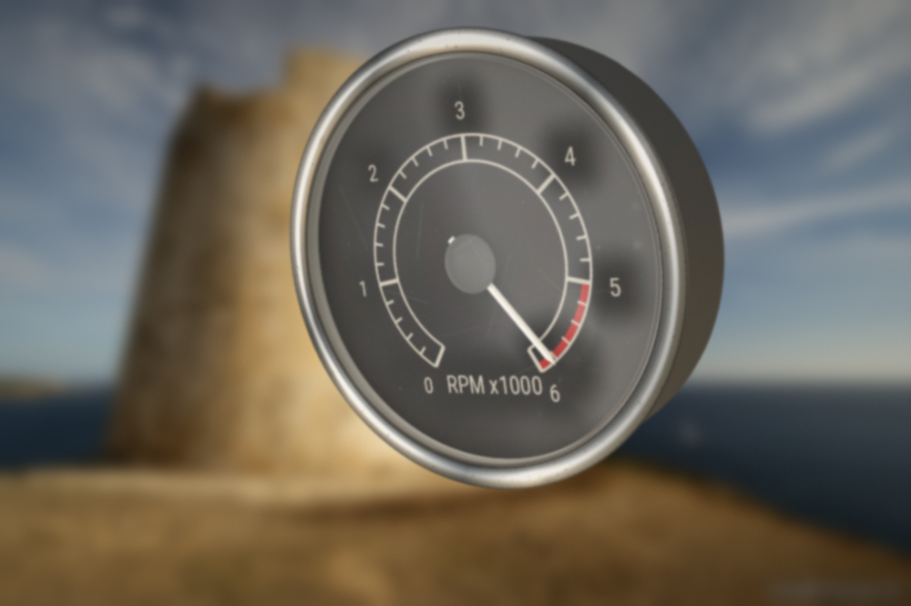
rpm 5800
